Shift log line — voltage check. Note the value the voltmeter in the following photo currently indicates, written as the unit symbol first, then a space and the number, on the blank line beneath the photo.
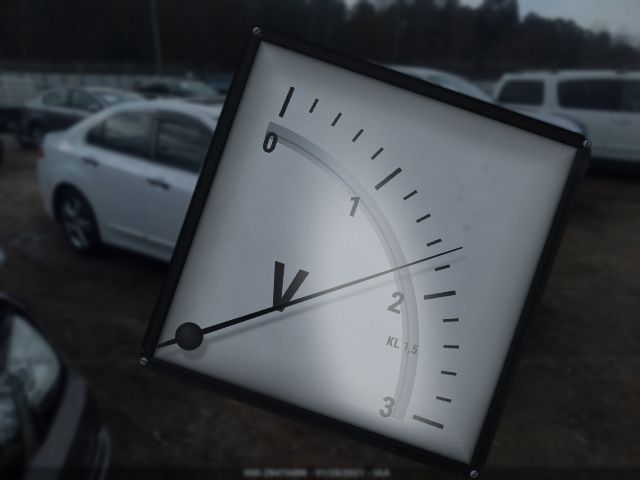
V 1.7
